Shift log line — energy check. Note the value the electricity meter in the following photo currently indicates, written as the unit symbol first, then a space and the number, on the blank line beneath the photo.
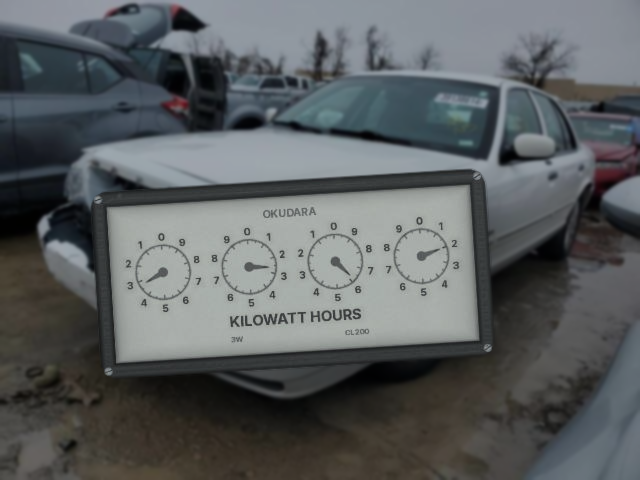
kWh 3262
